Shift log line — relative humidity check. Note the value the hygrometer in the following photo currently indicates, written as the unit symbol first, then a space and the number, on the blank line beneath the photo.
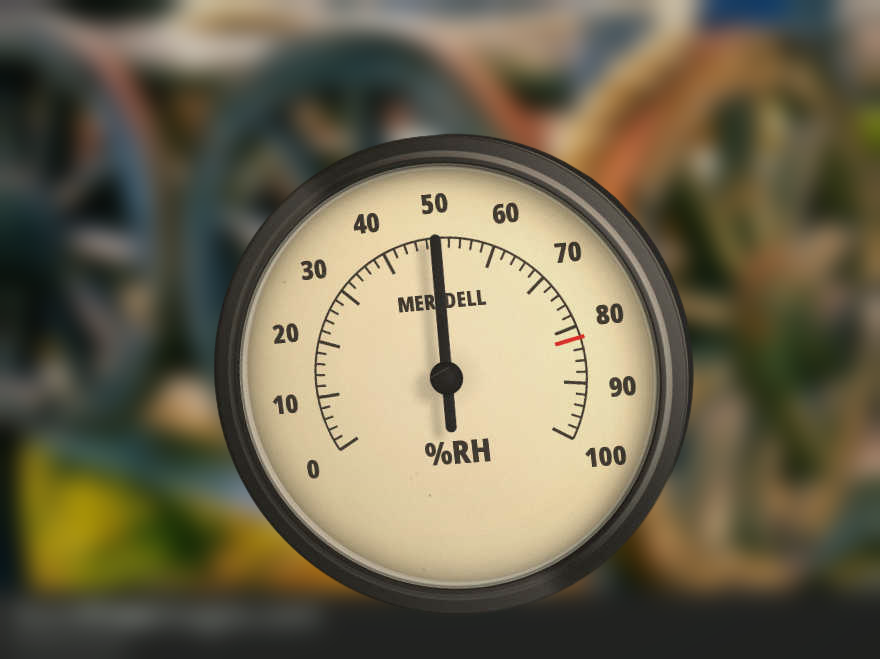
% 50
